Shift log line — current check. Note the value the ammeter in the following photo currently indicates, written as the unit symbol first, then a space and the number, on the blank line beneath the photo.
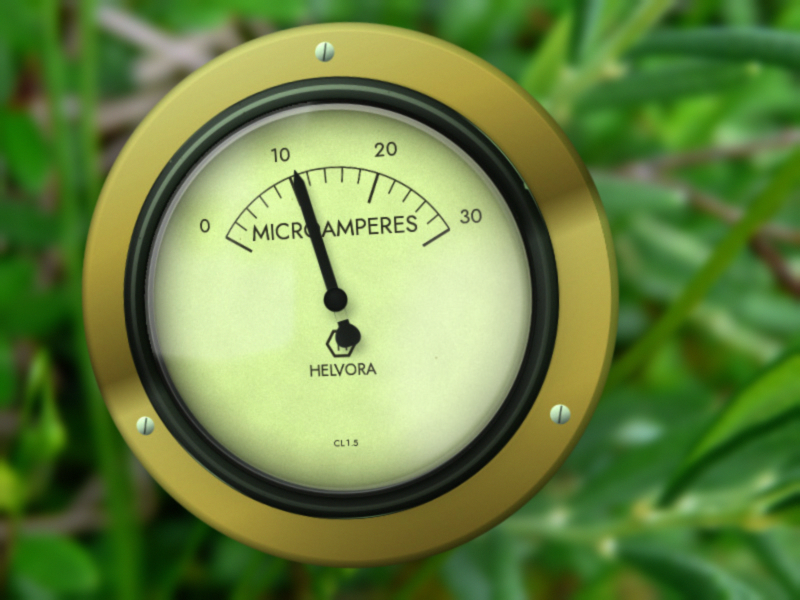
µA 11
